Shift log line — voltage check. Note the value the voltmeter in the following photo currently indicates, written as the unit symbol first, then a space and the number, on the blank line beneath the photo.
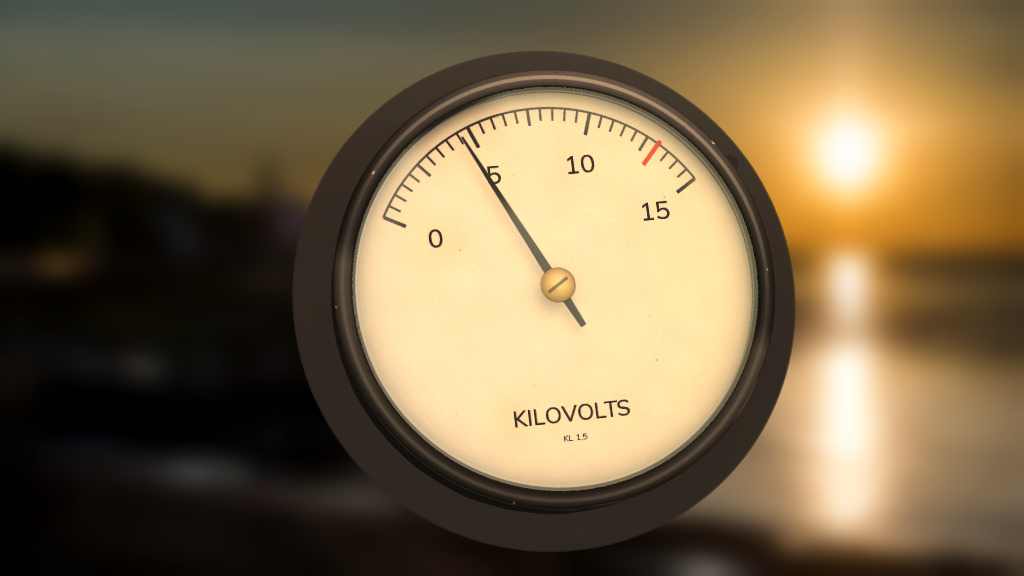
kV 4.5
